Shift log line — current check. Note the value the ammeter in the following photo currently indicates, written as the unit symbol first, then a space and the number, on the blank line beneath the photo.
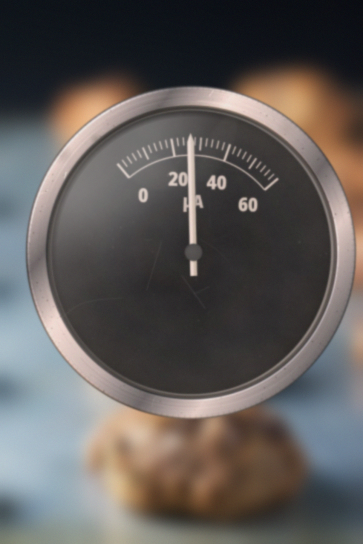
µA 26
